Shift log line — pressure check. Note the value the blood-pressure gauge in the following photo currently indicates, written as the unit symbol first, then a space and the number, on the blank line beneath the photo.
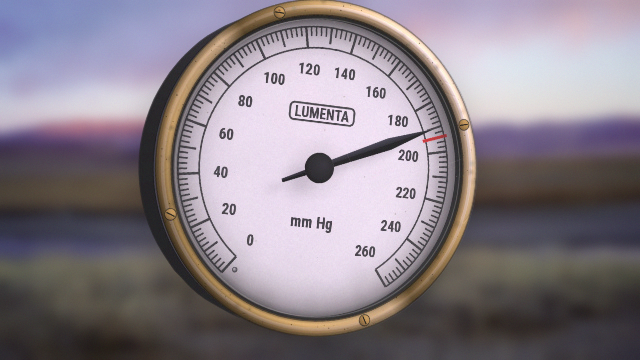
mmHg 190
